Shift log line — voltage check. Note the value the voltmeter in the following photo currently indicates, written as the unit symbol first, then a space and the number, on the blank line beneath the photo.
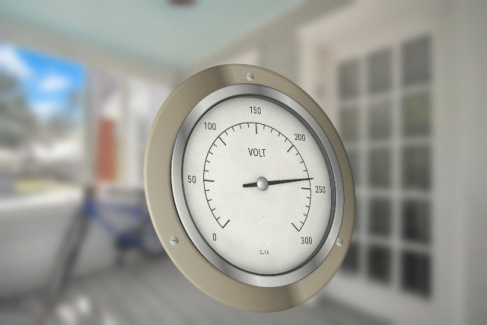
V 240
